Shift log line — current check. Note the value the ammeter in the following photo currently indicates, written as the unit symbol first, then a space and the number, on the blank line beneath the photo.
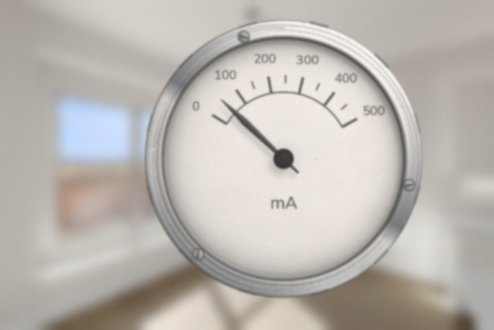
mA 50
